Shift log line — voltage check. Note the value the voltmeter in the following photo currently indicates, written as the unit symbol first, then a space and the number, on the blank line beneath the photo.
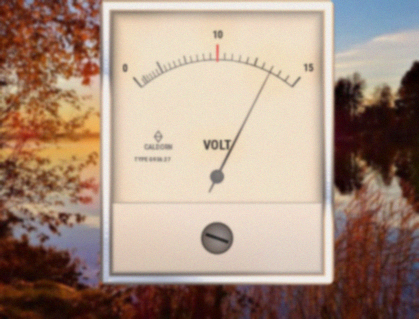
V 13.5
